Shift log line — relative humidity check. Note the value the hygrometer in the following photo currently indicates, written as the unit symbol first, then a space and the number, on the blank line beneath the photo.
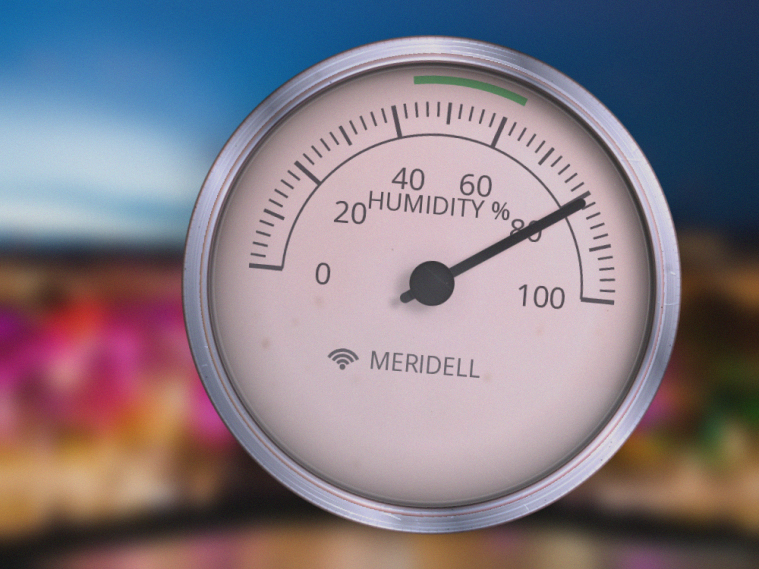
% 81
